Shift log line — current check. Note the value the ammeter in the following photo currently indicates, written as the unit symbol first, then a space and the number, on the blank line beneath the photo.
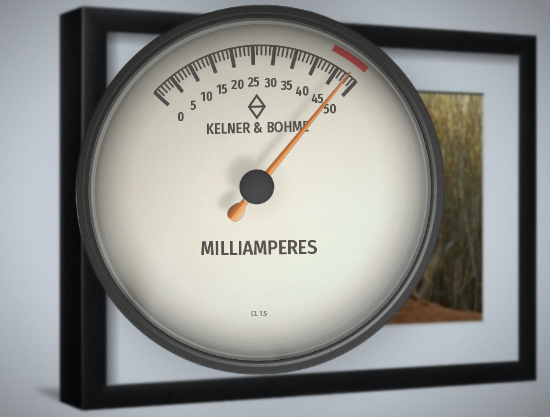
mA 48
